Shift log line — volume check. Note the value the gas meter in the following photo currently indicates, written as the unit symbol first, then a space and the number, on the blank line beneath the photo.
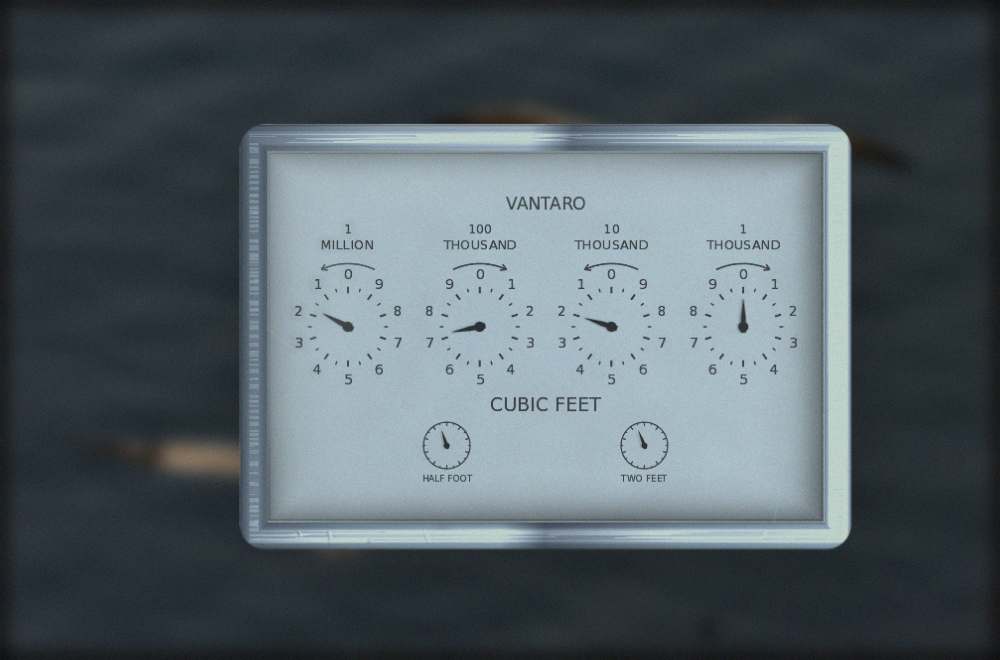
ft³ 172000
